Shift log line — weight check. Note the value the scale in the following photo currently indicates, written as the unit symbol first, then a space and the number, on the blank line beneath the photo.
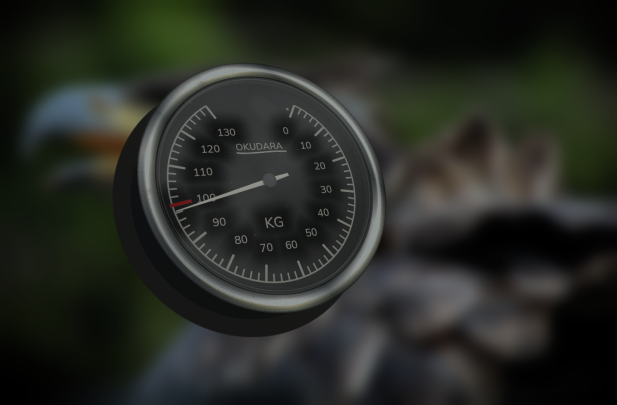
kg 98
